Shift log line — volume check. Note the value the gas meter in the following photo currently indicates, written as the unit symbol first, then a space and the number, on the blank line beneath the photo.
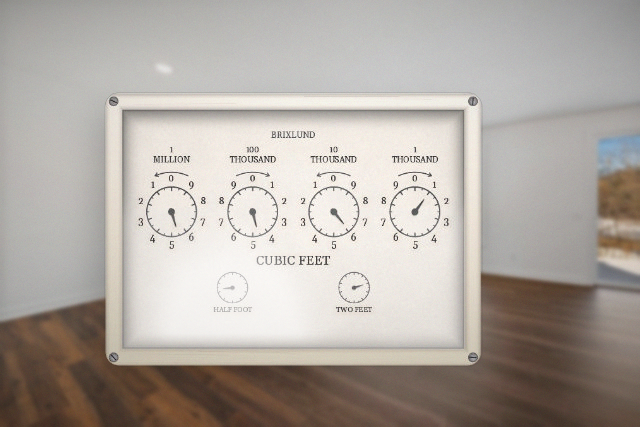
ft³ 546100
